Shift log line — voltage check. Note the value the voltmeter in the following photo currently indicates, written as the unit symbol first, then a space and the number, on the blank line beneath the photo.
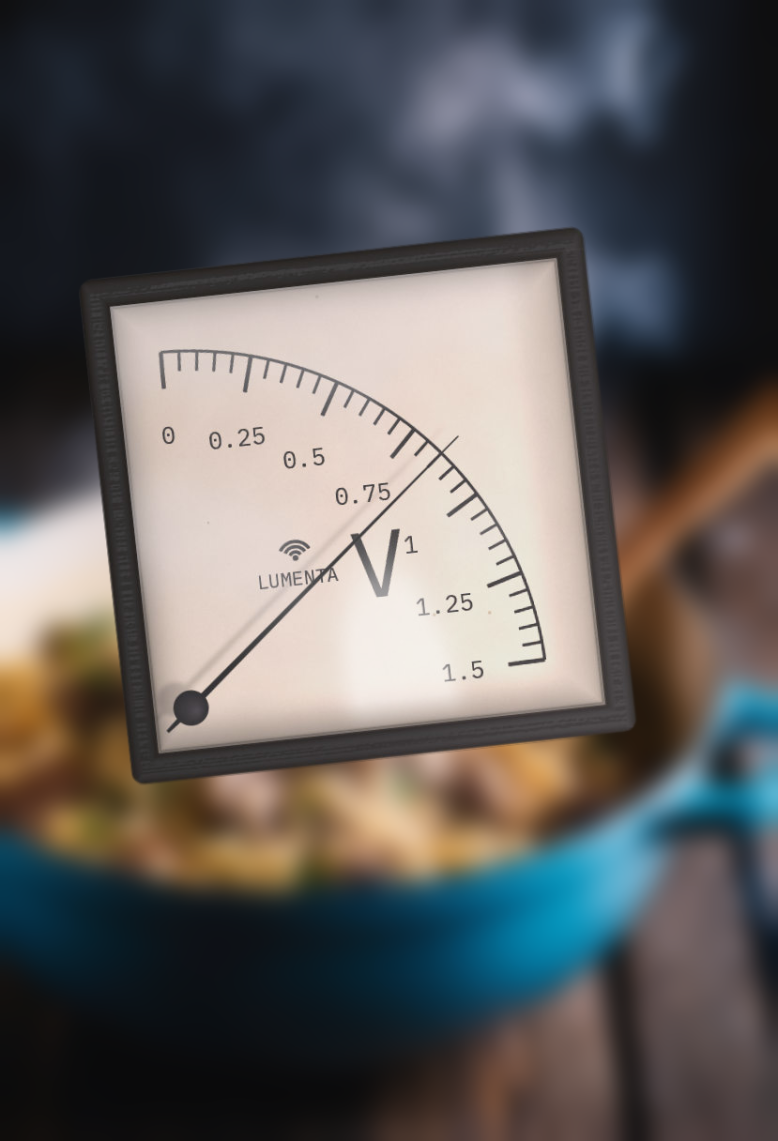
V 0.85
